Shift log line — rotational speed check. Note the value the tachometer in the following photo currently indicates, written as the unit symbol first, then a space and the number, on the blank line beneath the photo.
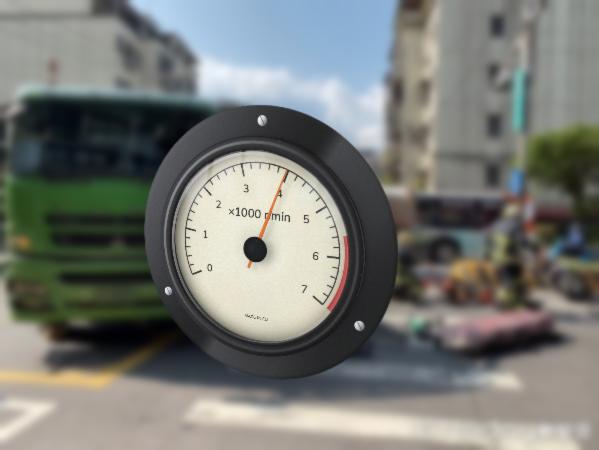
rpm 4000
